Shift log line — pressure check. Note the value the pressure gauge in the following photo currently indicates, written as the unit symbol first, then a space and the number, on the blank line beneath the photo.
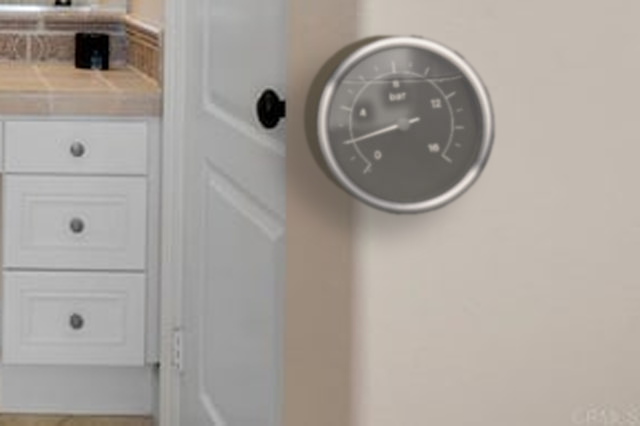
bar 2
